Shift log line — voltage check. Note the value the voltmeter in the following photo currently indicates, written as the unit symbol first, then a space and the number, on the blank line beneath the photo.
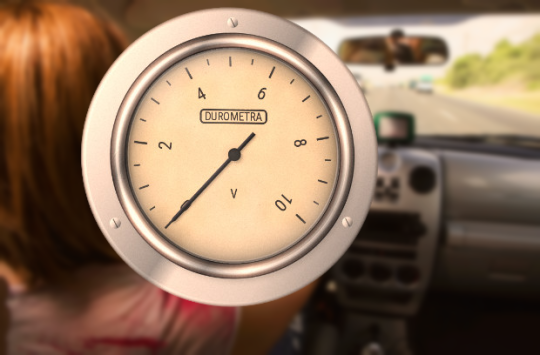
V 0
